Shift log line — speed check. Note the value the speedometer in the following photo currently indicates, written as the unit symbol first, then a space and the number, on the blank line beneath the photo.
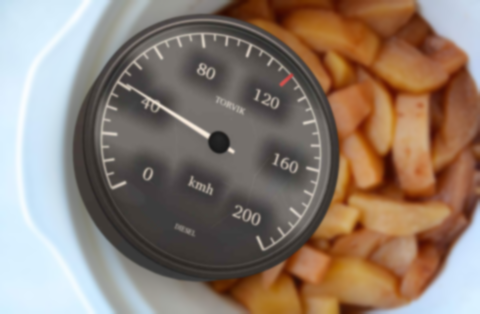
km/h 40
